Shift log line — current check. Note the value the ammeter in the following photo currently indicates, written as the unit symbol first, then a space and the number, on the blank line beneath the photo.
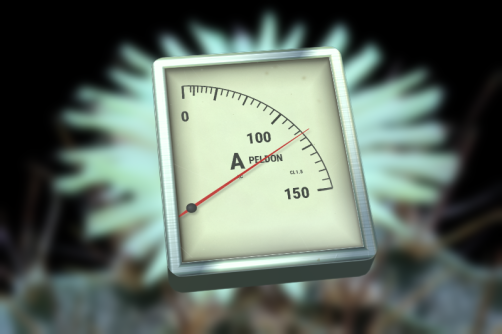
A 117.5
